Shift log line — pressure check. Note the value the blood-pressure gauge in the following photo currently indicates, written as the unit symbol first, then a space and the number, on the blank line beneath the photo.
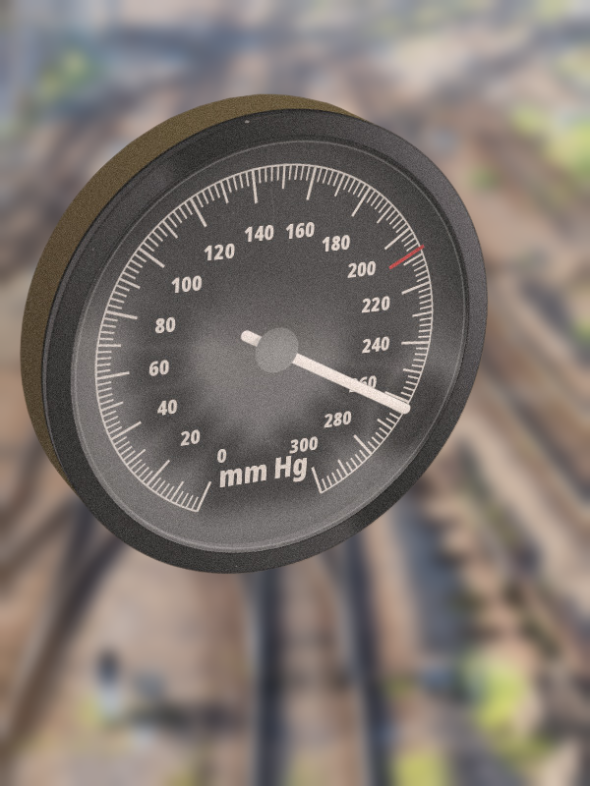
mmHg 262
